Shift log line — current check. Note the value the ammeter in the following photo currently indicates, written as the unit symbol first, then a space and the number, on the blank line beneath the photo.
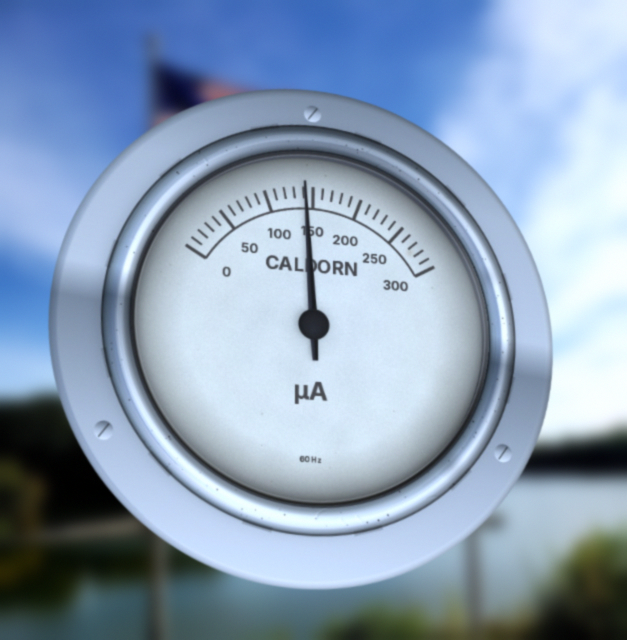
µA 140
